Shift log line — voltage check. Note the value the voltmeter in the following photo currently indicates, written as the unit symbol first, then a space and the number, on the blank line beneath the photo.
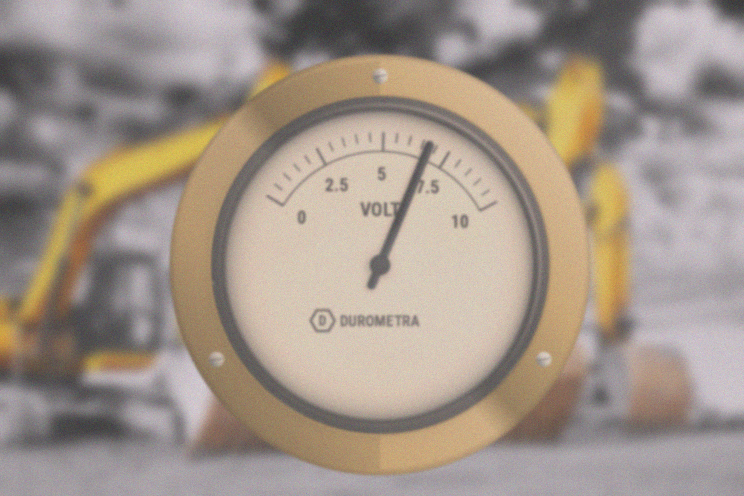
V 6.75
